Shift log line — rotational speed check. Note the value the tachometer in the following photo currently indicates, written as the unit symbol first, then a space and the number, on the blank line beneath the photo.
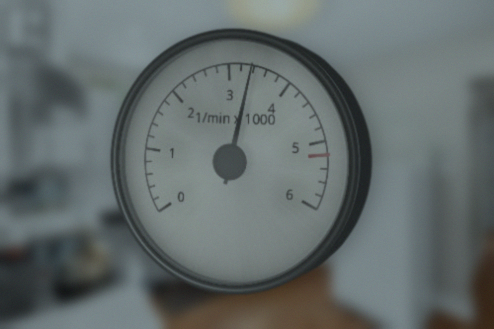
rpm 3400
